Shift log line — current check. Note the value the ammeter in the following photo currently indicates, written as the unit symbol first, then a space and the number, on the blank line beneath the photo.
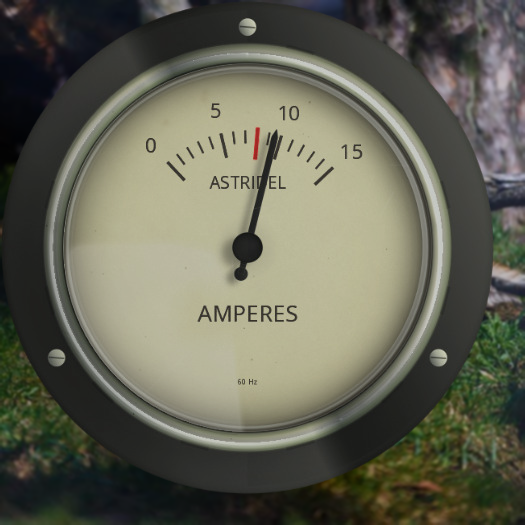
A 9.5
